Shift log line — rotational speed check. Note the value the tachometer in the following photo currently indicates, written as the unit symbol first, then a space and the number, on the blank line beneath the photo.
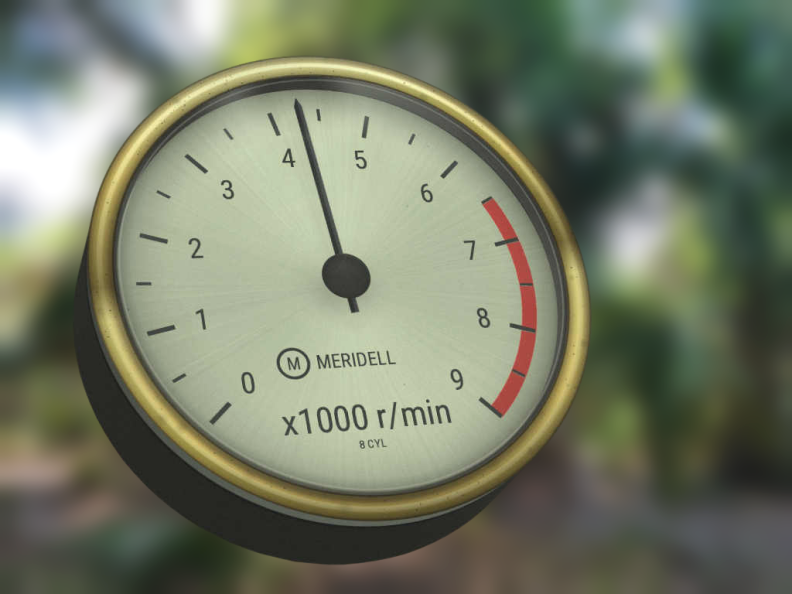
rpm 4250
